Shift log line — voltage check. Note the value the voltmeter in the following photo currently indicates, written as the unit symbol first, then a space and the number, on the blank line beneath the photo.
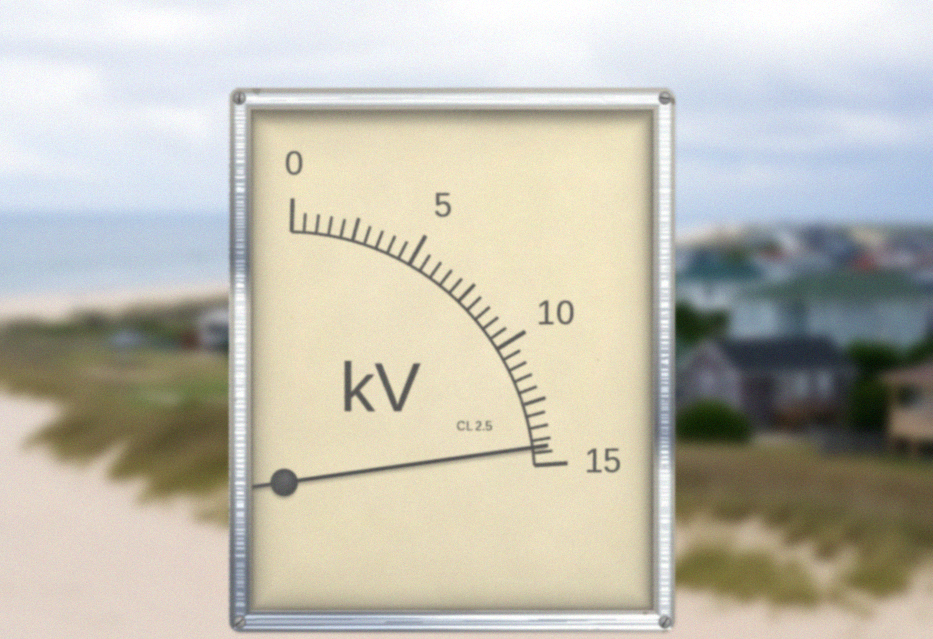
kV 14.25
